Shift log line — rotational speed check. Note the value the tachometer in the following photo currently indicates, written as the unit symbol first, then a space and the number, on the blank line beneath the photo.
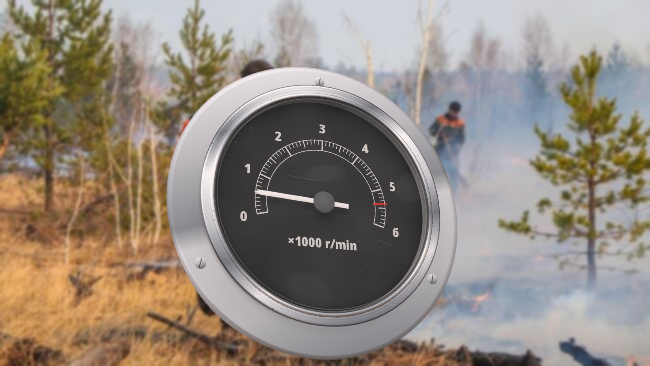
rpm 500
